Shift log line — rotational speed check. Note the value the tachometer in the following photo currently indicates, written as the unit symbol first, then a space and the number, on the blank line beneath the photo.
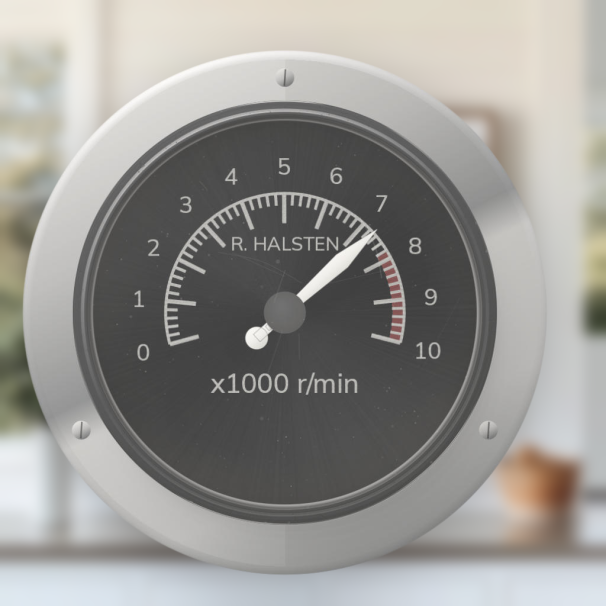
rpm 7300
